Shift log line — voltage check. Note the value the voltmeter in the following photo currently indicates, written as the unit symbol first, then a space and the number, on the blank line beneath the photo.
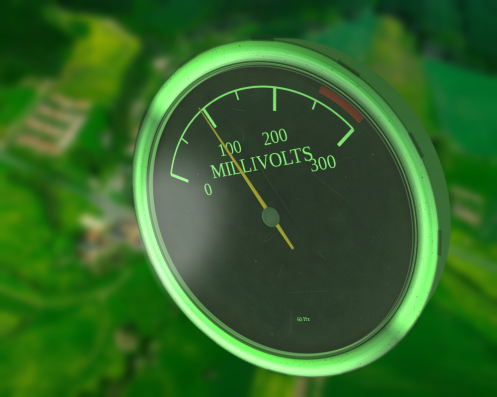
mV 100
